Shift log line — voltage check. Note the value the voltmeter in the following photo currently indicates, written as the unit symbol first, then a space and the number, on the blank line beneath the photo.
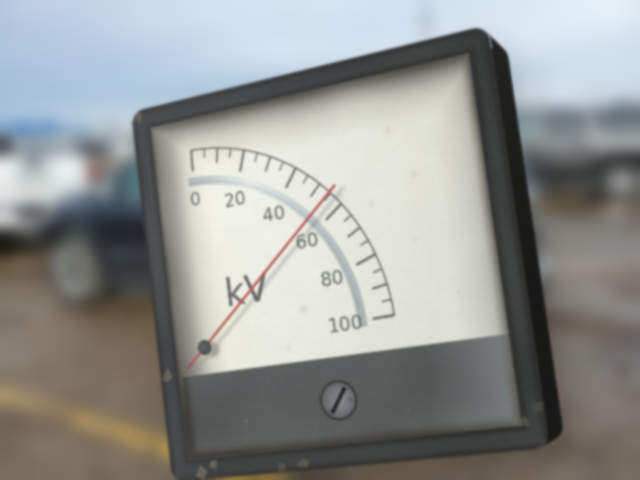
kV 55
